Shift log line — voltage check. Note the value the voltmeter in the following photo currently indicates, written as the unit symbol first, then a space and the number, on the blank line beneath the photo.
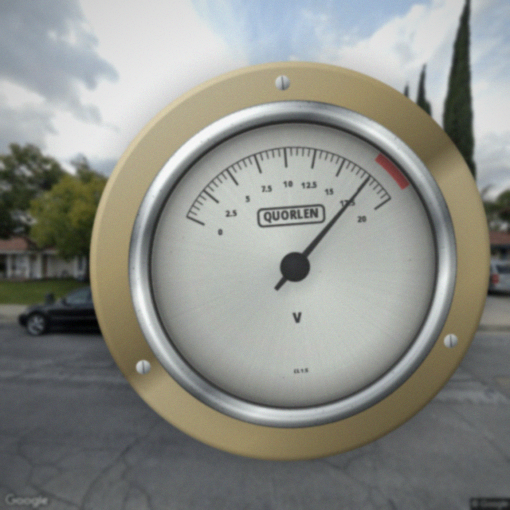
V 17.5
